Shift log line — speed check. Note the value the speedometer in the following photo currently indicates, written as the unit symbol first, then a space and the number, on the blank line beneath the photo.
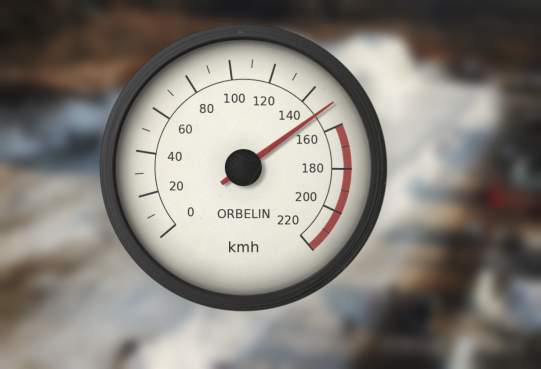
km/h 150
